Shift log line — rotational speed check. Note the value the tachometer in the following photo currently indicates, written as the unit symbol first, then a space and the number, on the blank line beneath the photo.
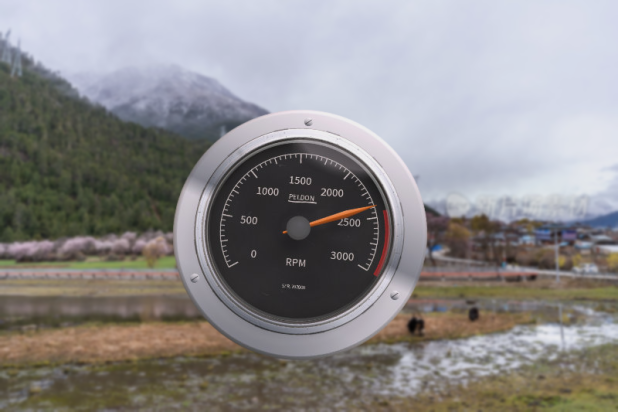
rpm 2400
